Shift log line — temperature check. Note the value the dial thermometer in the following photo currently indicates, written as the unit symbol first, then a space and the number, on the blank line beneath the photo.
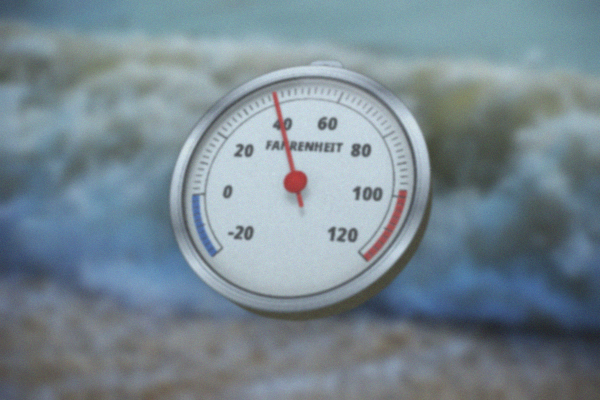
°F 40
